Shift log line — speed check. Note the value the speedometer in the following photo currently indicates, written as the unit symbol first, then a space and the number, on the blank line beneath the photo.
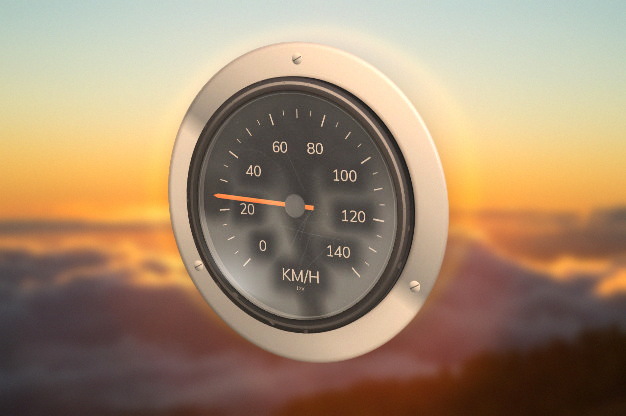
km/h 25
